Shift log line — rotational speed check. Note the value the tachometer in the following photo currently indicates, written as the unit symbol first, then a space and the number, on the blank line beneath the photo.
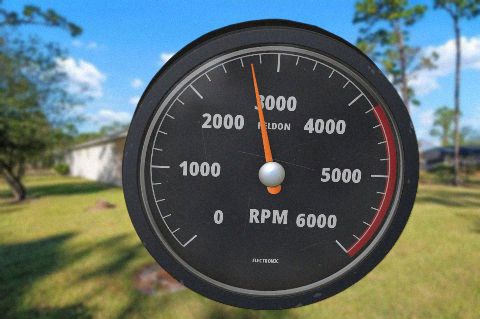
rpm 2700
